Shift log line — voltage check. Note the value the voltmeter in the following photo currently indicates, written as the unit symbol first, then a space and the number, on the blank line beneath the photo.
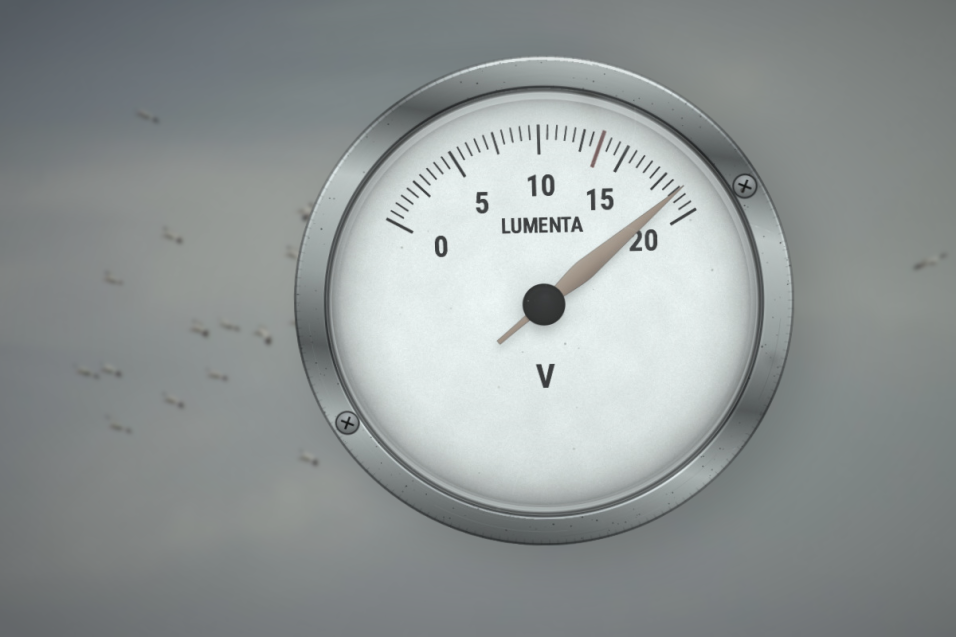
V 18.5
